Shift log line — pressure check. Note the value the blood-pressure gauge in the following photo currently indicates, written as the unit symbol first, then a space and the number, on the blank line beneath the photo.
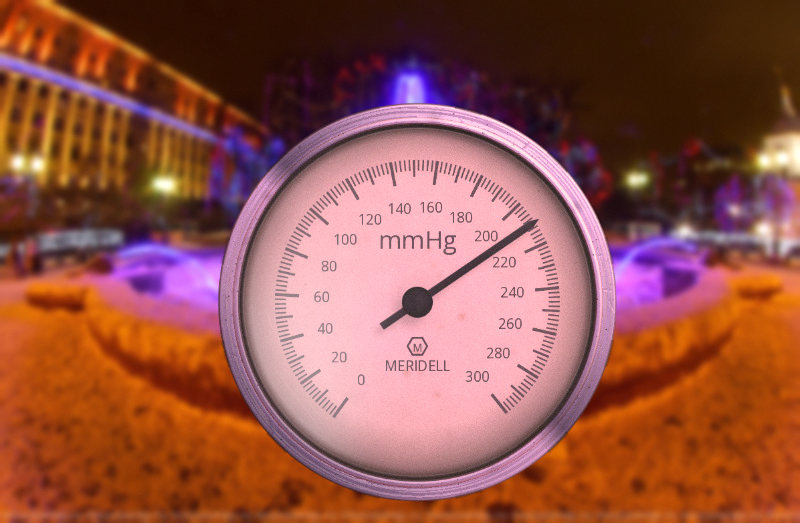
mmHg 210
